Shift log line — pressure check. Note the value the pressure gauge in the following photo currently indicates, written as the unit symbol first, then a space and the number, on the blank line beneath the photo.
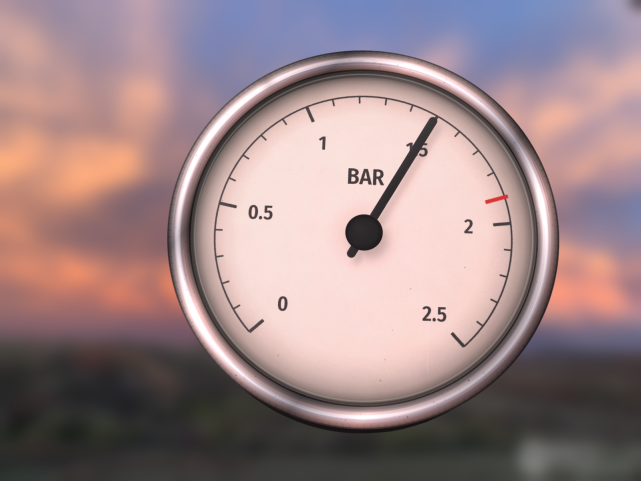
bar 1.5
